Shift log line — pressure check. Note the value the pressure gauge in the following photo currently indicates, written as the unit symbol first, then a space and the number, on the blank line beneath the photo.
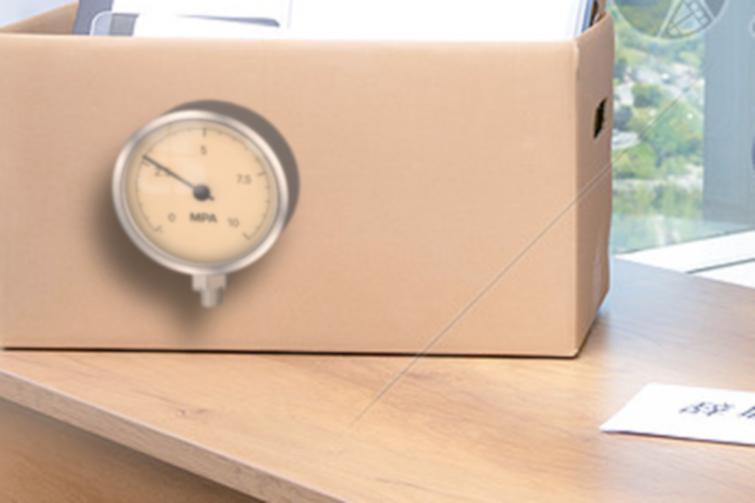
MPa 2.75
